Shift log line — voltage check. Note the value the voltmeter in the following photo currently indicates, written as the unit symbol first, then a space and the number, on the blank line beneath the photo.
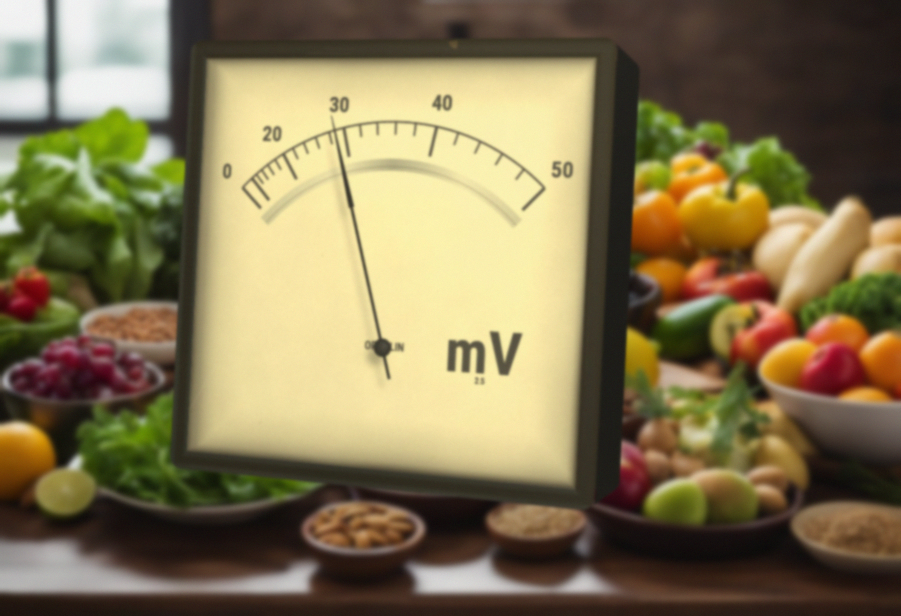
mV 29
